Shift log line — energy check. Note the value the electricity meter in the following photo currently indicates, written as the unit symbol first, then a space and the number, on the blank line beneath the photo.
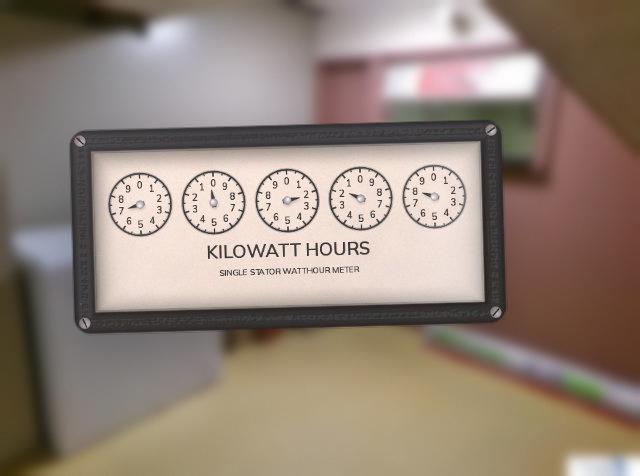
kWh 70218
